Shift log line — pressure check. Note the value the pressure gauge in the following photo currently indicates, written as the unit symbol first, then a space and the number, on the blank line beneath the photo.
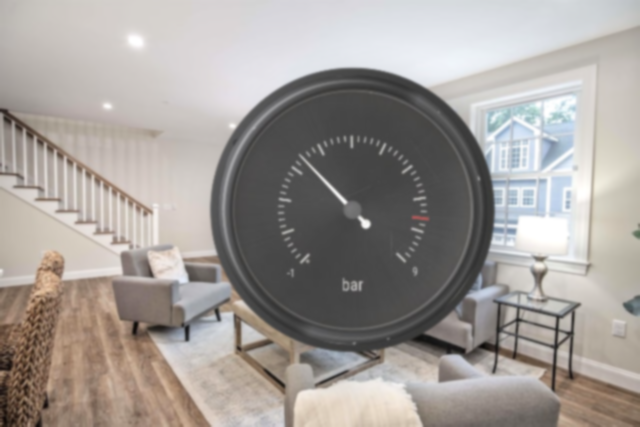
bar 2.4
